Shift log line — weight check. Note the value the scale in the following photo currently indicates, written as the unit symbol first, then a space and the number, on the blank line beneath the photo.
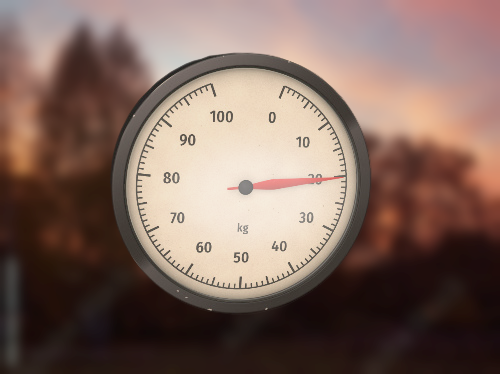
kg 20
